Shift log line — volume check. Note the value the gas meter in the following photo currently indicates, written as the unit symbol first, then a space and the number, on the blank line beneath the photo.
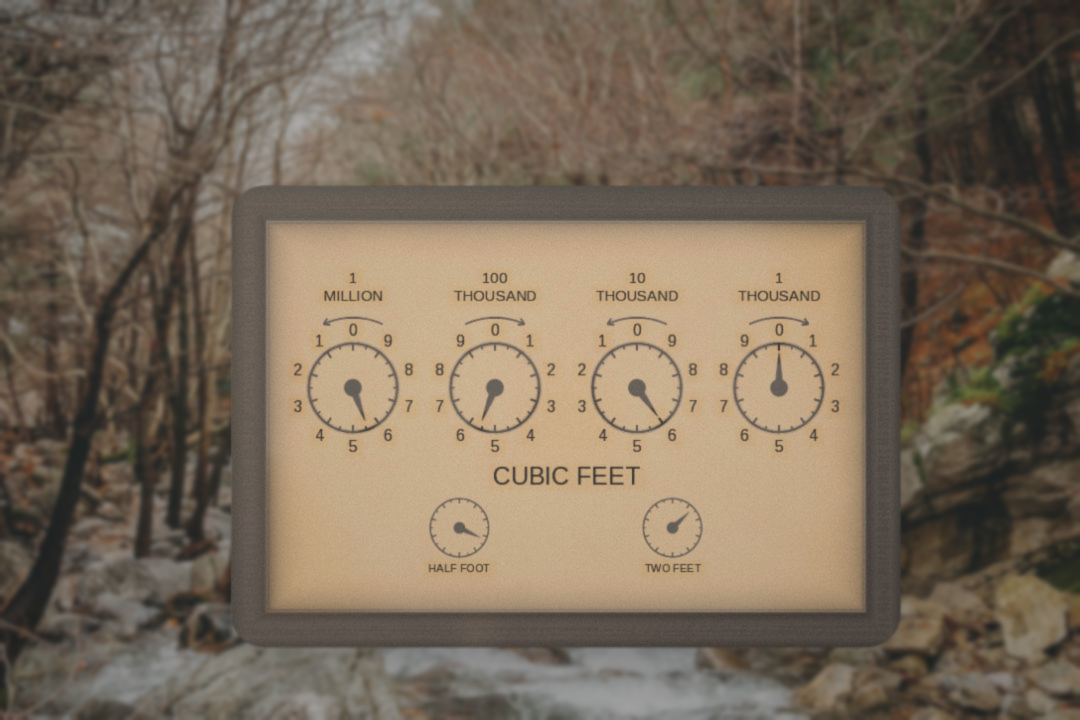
ft³ 556000
